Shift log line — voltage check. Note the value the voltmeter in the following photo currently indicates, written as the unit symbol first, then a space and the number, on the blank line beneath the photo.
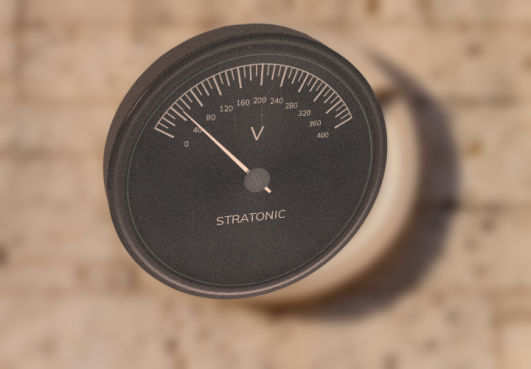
V 50
